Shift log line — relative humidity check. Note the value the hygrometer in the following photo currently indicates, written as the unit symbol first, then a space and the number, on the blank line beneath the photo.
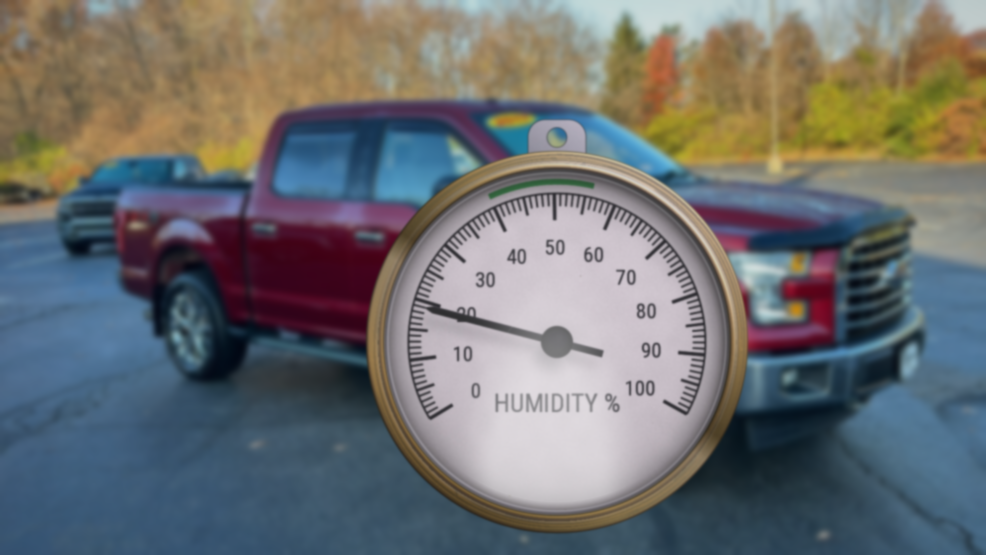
% 19
